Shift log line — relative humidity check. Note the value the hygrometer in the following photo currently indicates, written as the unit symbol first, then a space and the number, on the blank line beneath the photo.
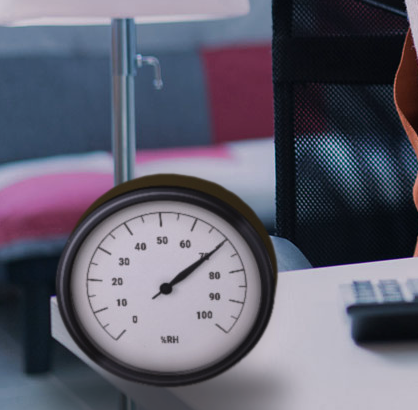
% 70
